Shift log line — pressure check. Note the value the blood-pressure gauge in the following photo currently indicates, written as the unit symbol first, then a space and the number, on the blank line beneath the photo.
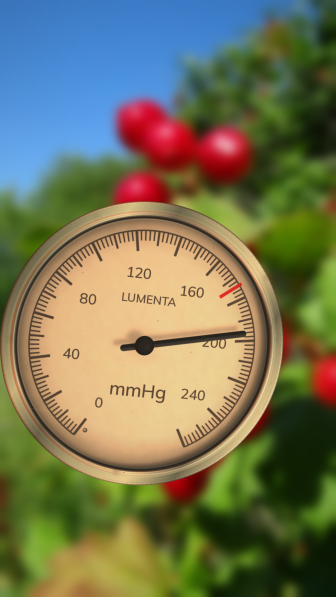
mmHg 196
